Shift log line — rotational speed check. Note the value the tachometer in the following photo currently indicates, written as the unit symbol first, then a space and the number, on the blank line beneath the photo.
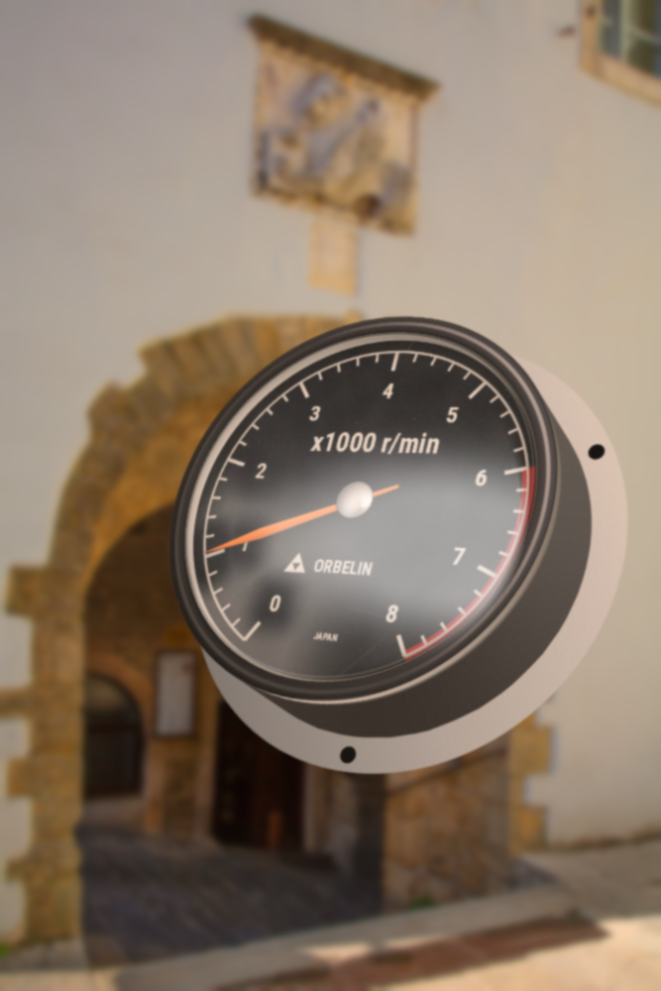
rpm 1000
